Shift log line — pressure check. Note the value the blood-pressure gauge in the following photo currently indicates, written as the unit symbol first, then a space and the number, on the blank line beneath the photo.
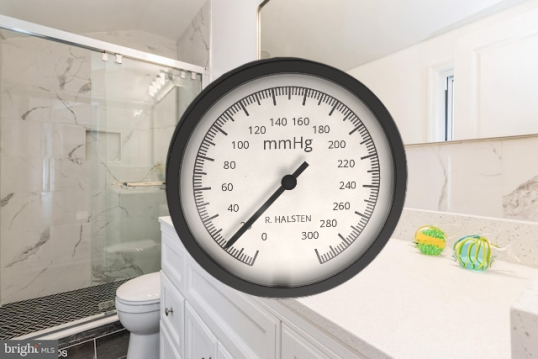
mmHg 20
